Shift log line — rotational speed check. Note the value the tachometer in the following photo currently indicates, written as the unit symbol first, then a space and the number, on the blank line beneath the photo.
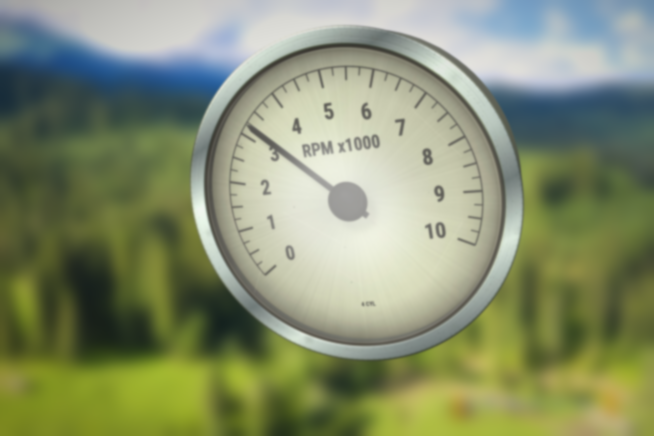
rpm 3250
